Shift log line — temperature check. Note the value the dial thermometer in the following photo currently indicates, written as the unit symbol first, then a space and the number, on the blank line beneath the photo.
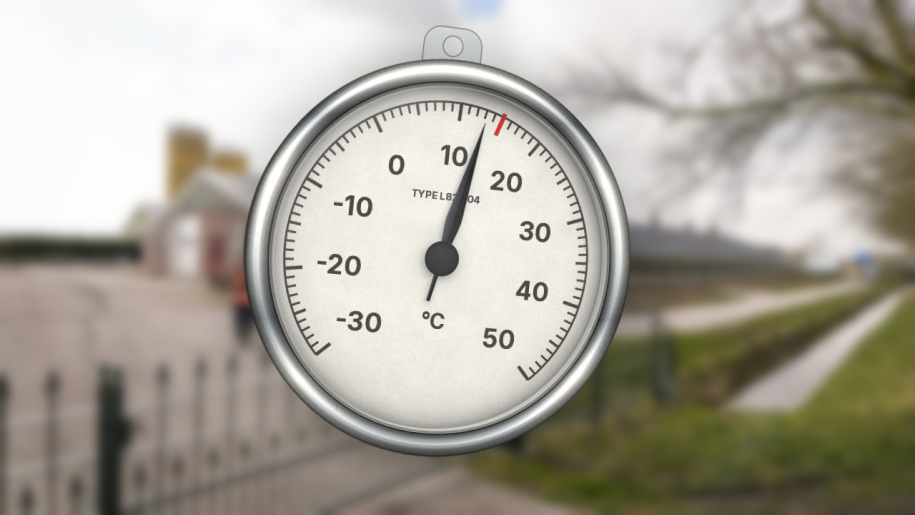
°C 13
